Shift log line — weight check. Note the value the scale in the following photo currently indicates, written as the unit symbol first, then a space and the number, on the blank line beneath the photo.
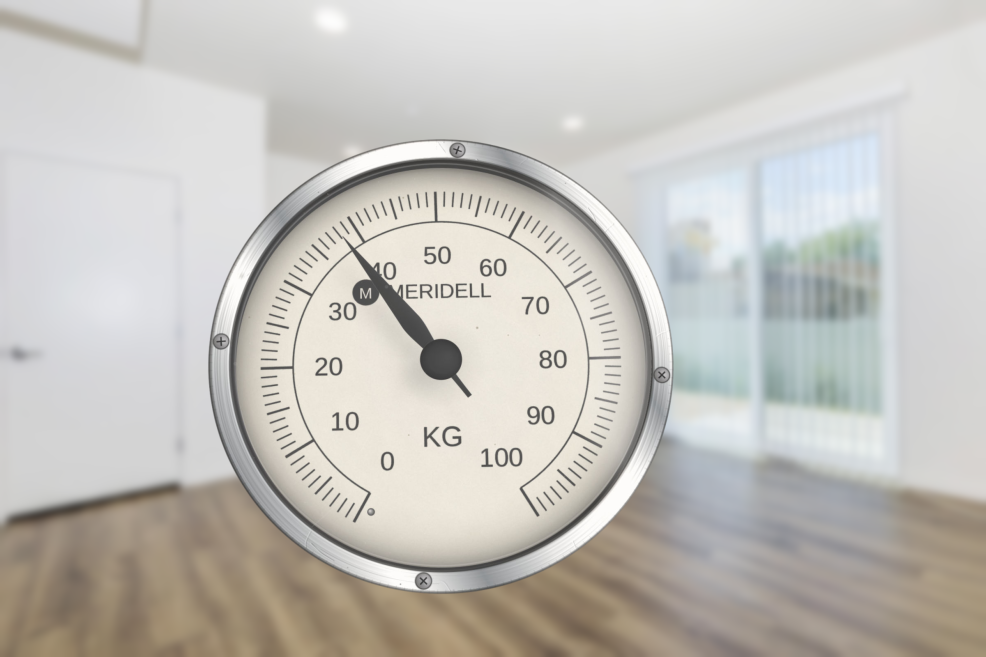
kg 38
